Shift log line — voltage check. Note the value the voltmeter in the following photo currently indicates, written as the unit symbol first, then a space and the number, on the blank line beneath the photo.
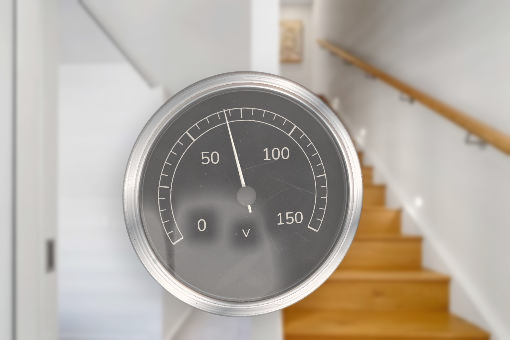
V 67.5
